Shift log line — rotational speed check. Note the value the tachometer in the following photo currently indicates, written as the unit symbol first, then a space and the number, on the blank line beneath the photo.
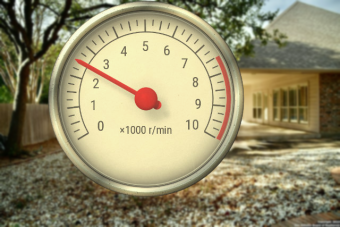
rpm 2500
